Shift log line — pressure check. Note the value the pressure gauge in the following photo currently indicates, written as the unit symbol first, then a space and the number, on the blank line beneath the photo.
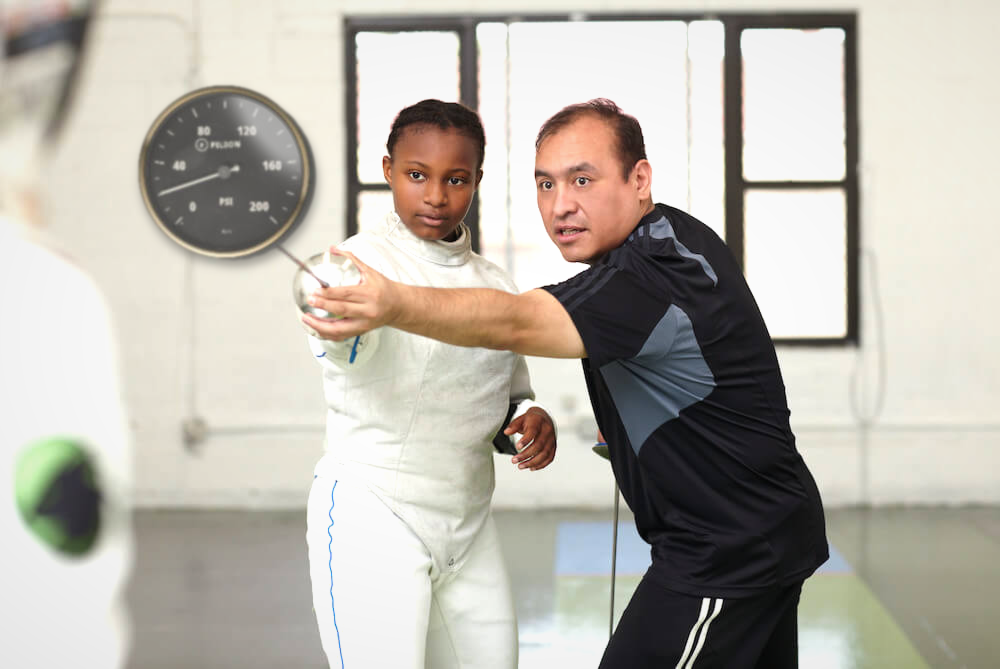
psi 20
